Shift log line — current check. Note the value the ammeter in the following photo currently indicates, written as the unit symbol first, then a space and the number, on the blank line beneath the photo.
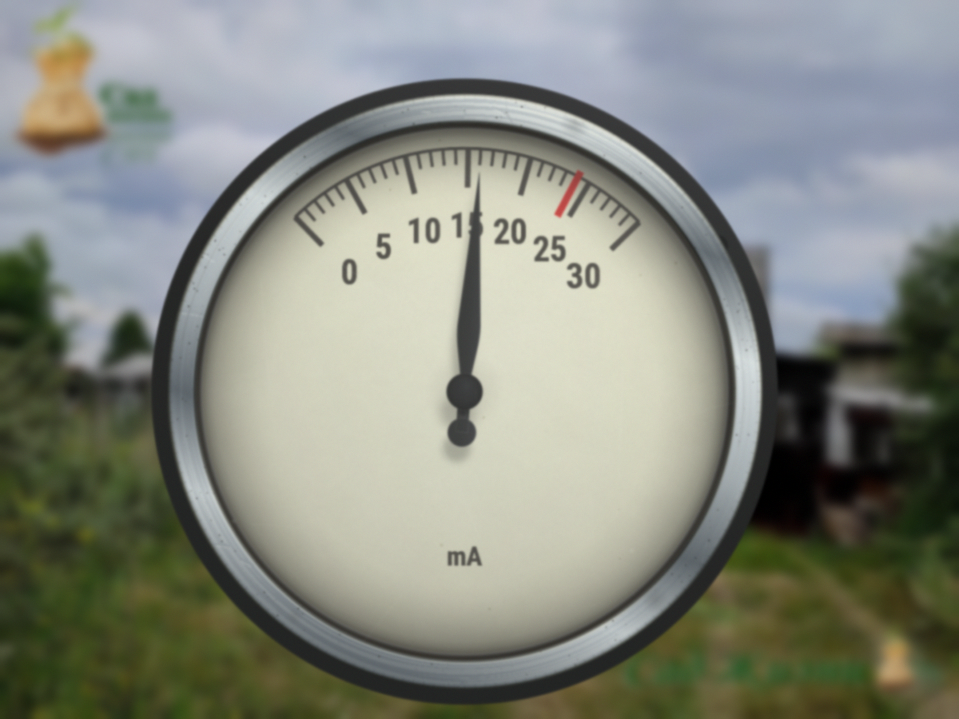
mA 16
